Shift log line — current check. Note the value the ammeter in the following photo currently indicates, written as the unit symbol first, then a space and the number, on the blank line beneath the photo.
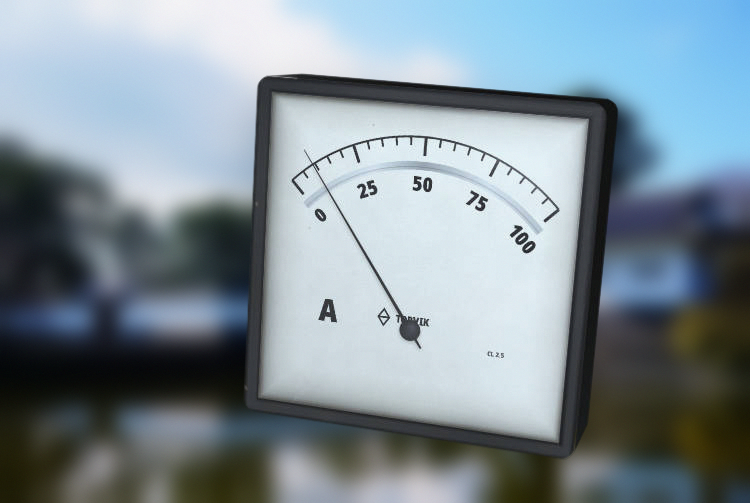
A 10
